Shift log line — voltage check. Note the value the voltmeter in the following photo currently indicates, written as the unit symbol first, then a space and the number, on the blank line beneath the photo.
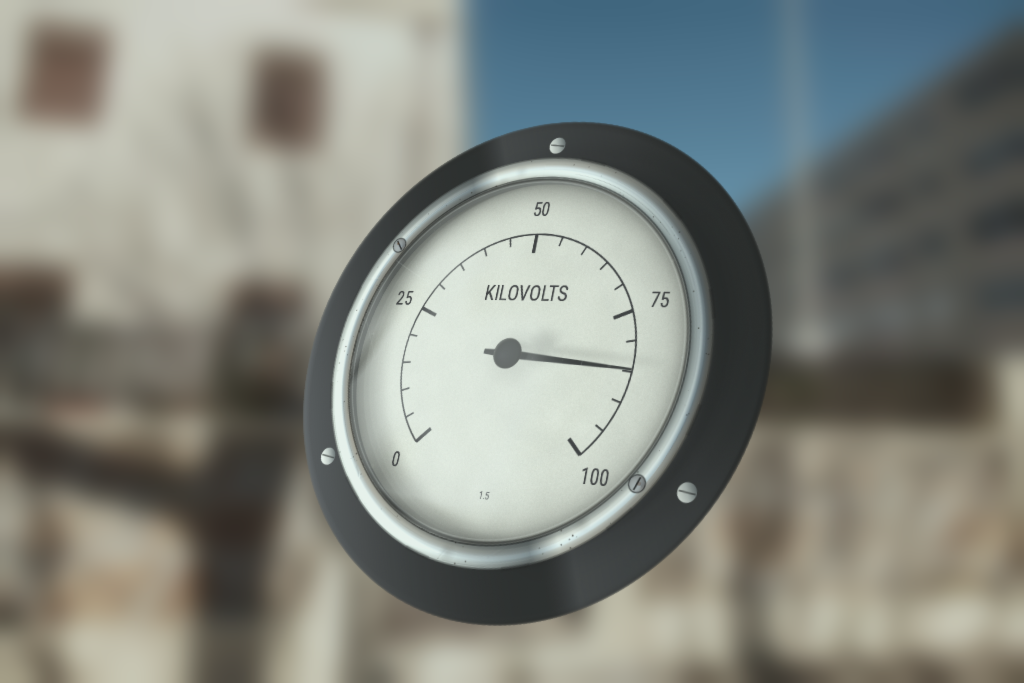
kV 85
